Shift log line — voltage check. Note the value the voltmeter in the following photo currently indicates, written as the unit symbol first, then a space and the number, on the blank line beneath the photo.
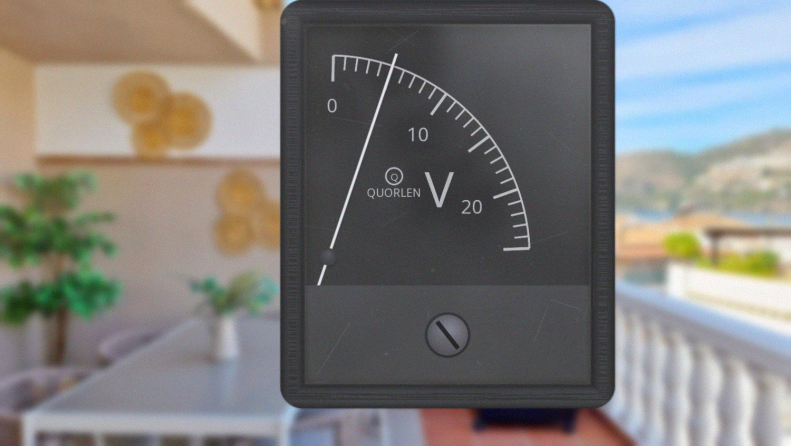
V 5
